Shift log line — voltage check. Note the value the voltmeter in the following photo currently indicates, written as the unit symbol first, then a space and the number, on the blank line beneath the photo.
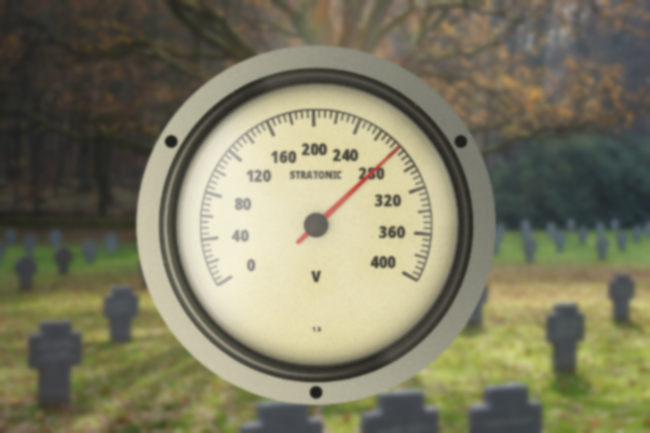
V 280
